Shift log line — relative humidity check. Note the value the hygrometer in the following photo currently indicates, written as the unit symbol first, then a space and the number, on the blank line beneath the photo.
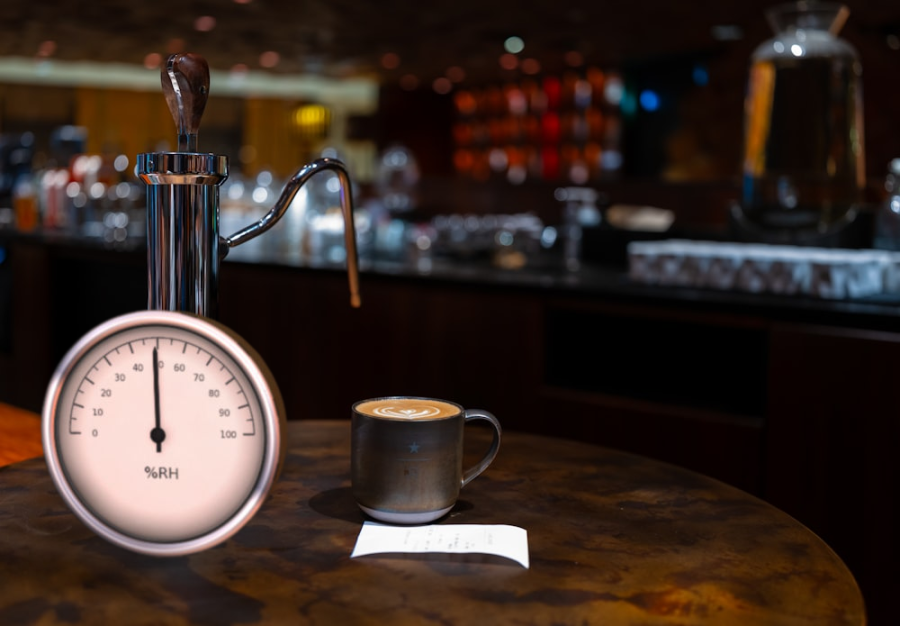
% 50
